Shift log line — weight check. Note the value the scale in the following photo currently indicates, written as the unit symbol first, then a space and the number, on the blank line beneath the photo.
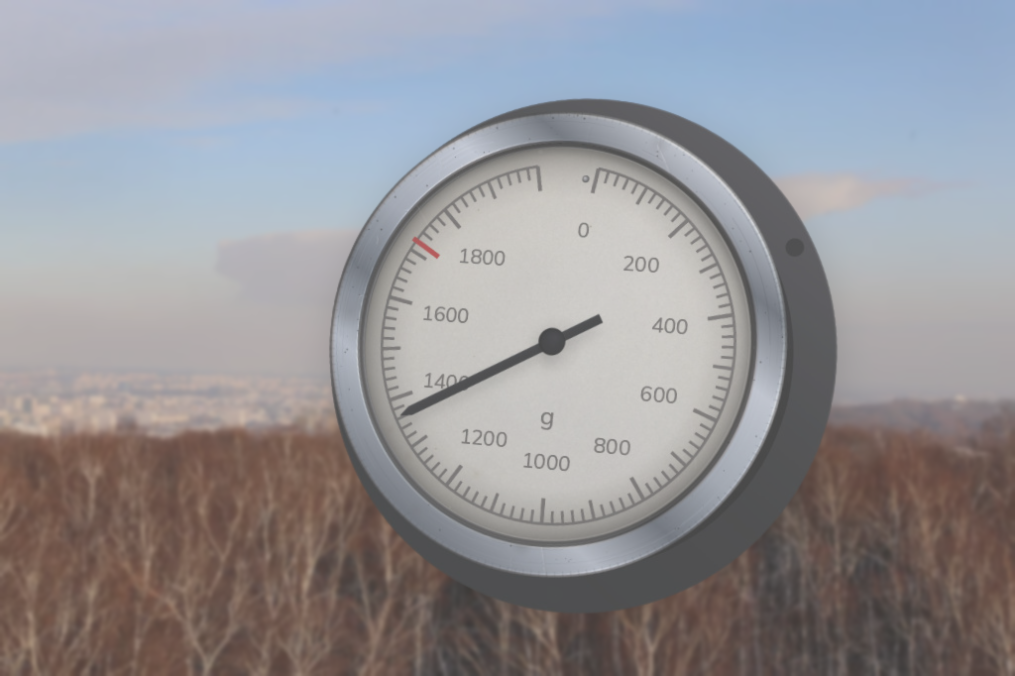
g 1360
